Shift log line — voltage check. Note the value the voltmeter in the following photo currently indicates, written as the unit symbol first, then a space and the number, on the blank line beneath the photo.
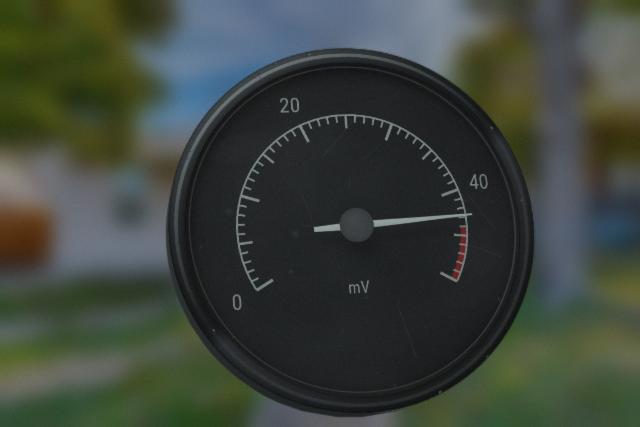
mV 43
